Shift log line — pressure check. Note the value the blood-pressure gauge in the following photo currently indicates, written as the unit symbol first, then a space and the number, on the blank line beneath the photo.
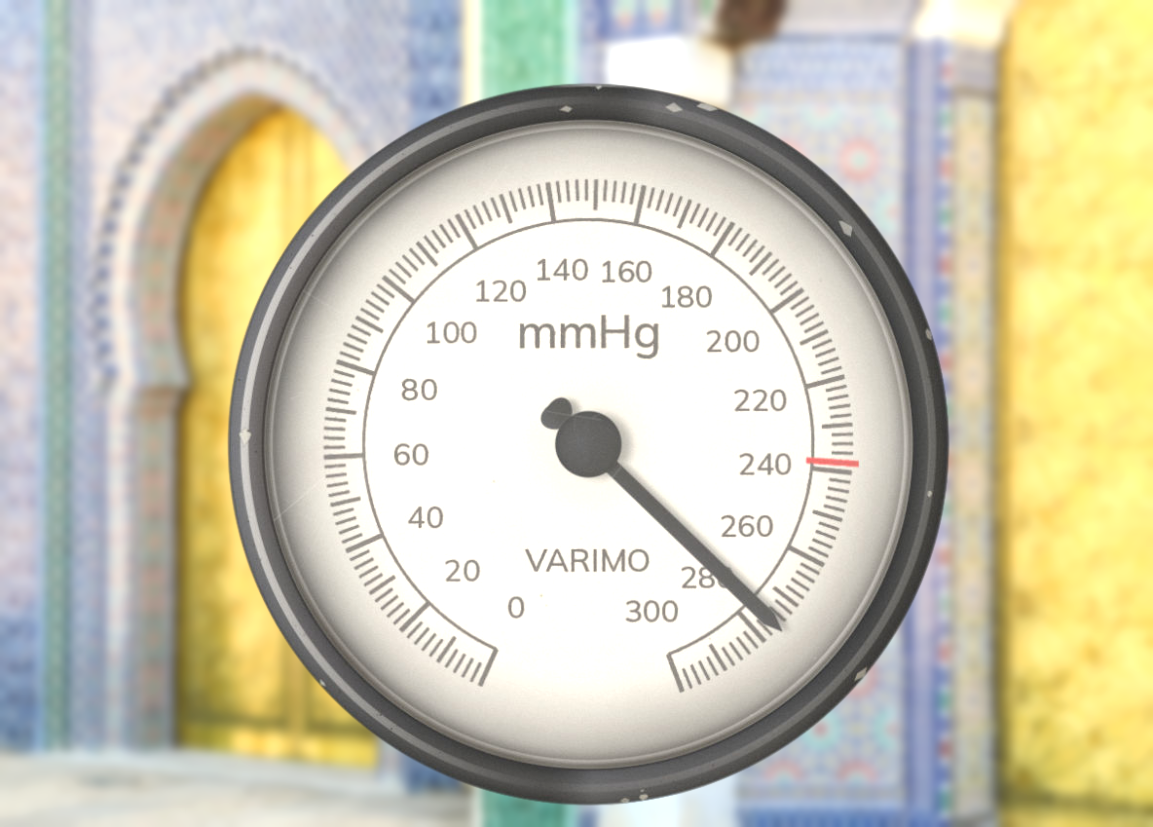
mmHg 276
